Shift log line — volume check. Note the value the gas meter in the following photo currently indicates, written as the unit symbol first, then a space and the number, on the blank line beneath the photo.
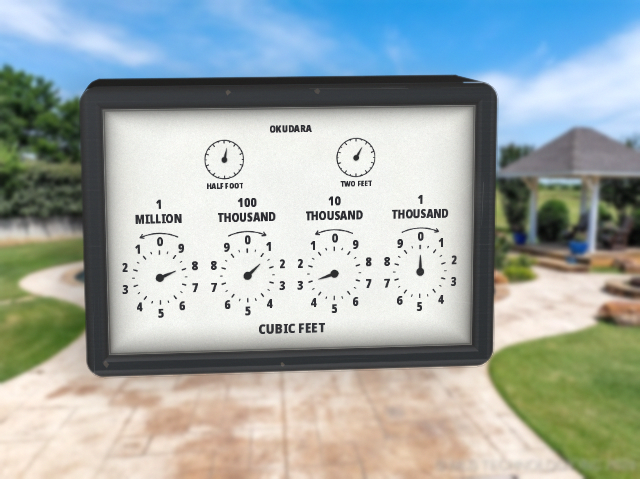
ft³ 813000
